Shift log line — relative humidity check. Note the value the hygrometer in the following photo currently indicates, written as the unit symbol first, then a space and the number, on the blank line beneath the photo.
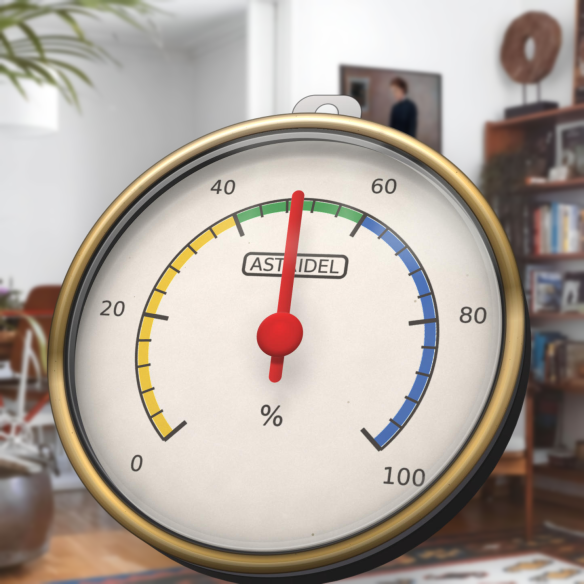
% 50
